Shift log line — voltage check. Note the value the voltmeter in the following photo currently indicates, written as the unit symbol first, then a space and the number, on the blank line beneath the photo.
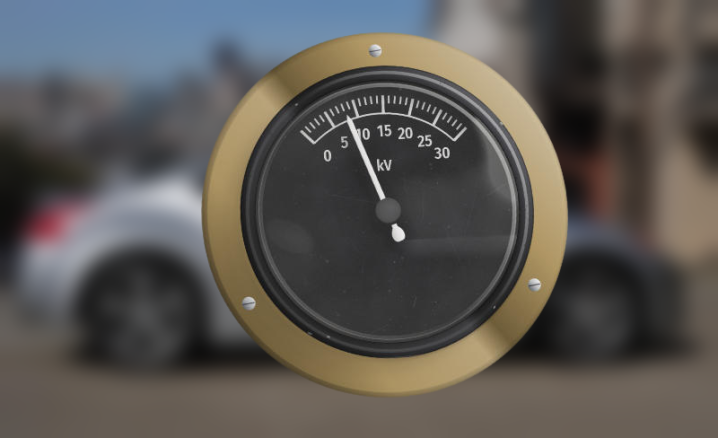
kV 8
